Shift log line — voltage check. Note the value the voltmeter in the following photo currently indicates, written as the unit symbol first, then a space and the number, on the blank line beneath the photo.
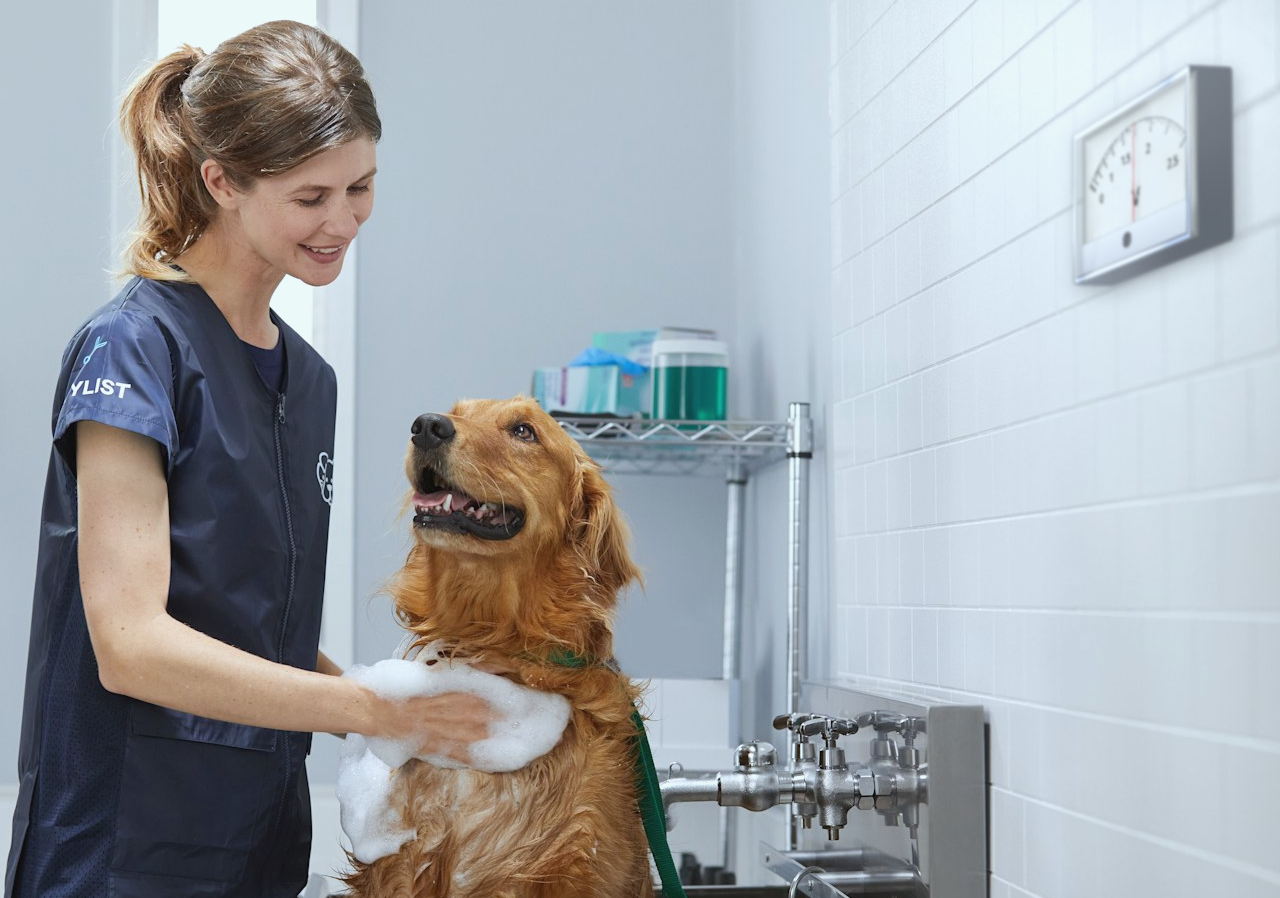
V 1.75
